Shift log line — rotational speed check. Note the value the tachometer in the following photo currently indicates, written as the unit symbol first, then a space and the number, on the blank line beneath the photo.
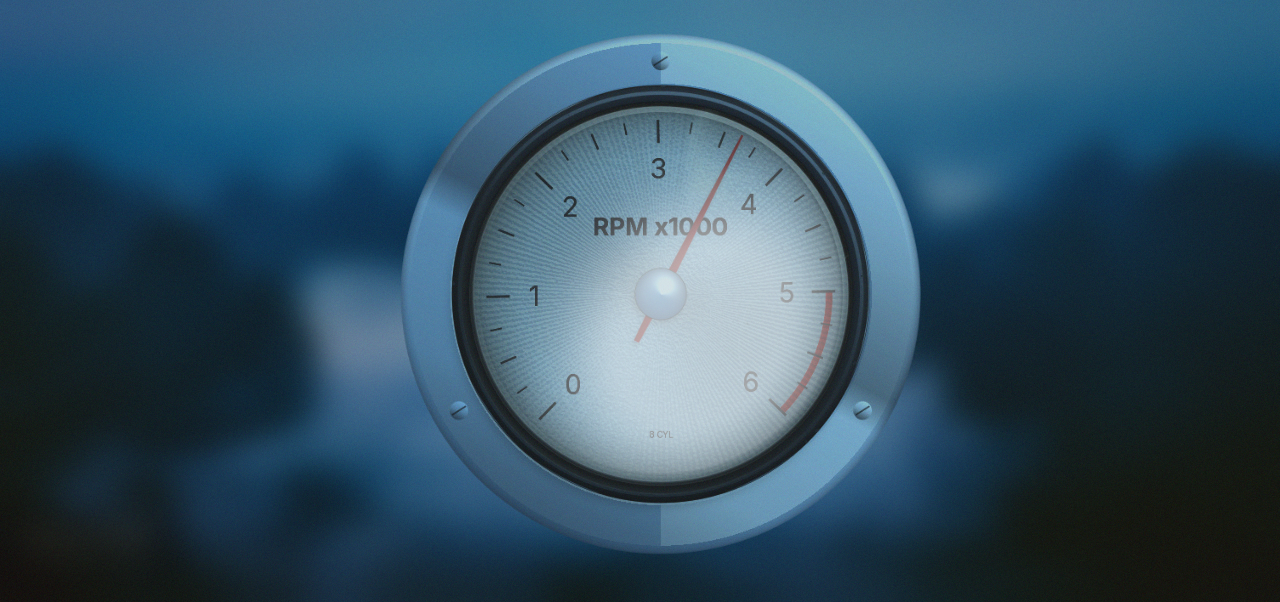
rpm 3625
